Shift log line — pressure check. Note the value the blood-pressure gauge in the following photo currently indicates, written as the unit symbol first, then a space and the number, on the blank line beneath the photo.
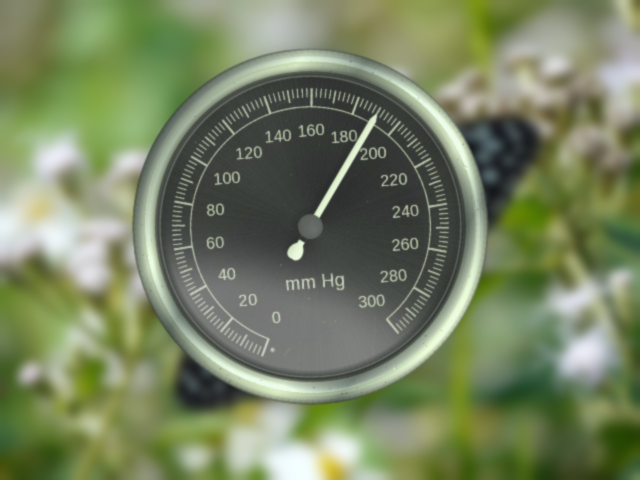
mmHg 190
